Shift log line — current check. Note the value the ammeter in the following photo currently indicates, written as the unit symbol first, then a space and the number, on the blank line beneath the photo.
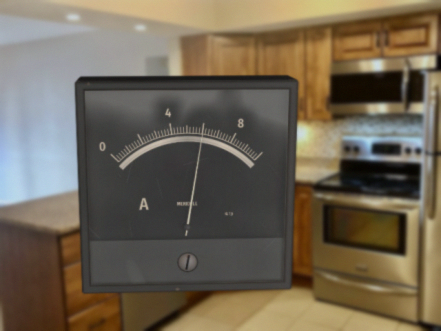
A 6
